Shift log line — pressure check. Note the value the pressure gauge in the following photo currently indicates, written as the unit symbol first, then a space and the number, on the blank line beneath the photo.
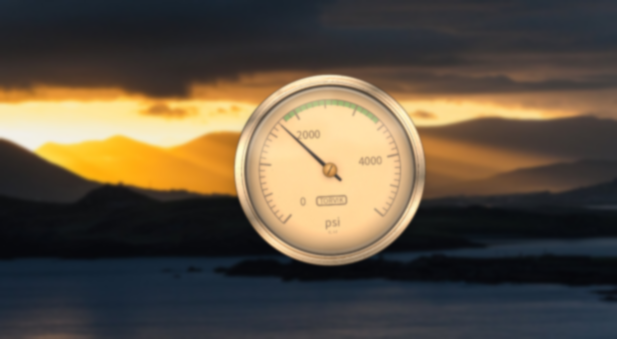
psi 1700
